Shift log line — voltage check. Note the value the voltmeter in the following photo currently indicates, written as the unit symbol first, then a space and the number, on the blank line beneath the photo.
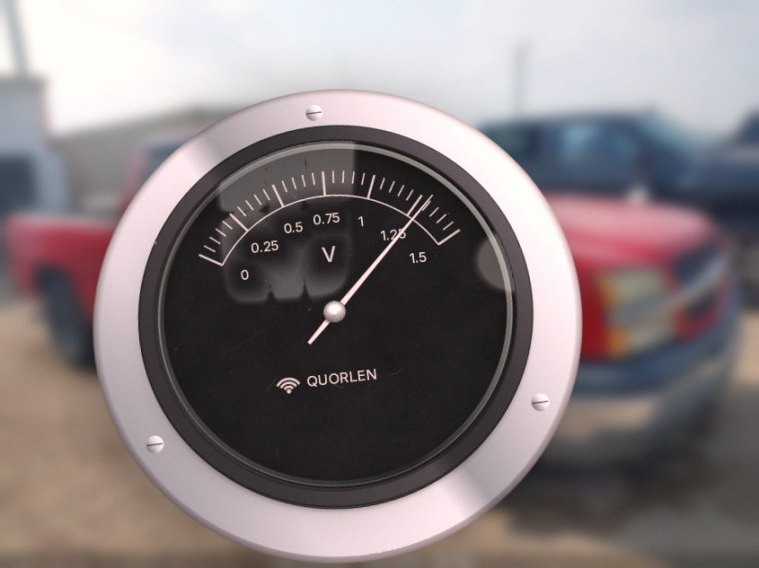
V 1.3
